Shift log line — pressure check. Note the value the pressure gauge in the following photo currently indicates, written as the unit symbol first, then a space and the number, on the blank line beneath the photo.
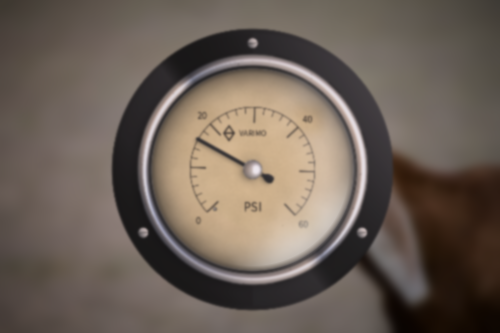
psi 16
